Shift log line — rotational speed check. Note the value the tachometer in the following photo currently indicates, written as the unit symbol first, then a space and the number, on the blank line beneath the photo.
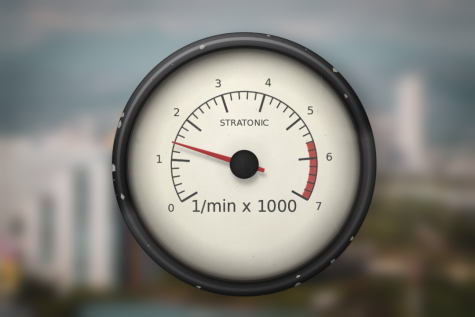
rpm 1400
